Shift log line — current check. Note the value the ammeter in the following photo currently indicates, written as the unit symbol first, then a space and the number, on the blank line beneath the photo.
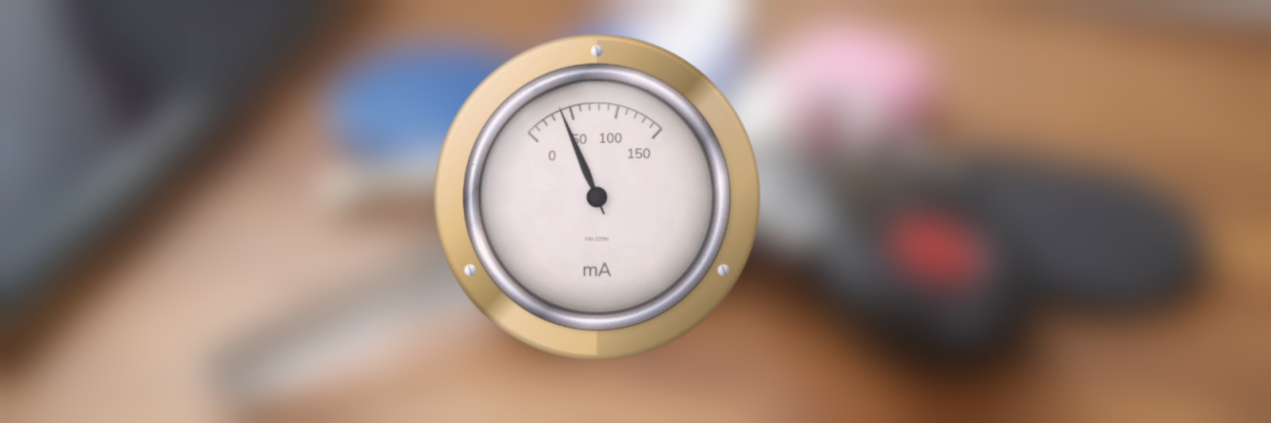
mA 40
